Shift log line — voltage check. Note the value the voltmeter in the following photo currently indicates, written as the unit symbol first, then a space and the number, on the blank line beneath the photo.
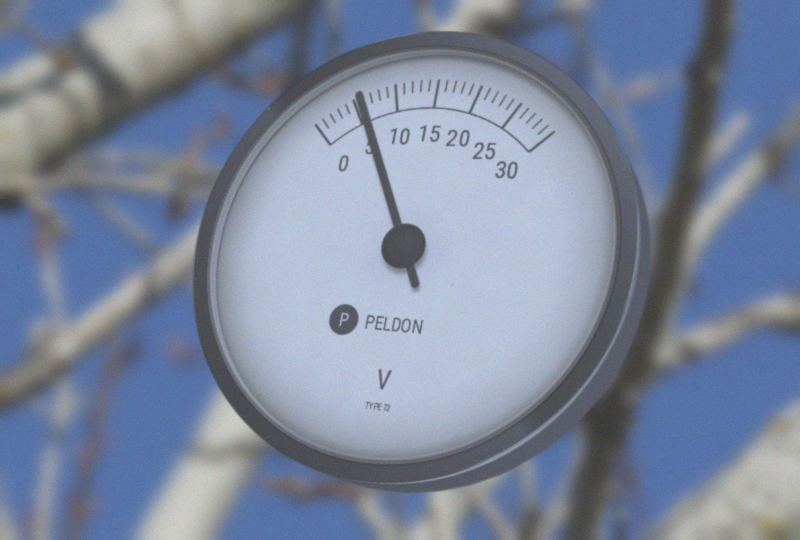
V 6
